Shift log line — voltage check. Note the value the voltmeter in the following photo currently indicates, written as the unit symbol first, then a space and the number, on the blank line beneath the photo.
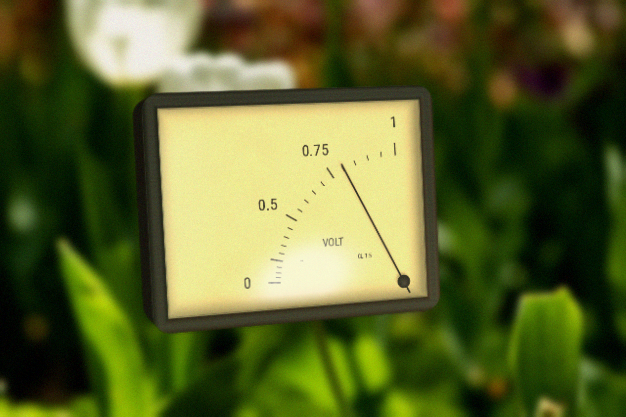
V 0.8
